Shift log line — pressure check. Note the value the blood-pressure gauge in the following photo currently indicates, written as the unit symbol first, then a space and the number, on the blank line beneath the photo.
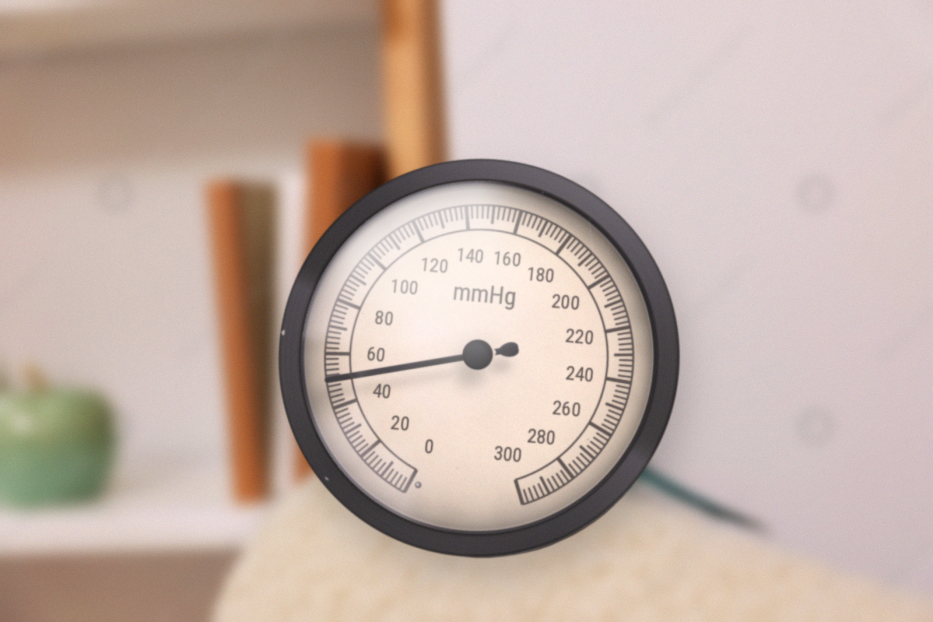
mmHg 50
